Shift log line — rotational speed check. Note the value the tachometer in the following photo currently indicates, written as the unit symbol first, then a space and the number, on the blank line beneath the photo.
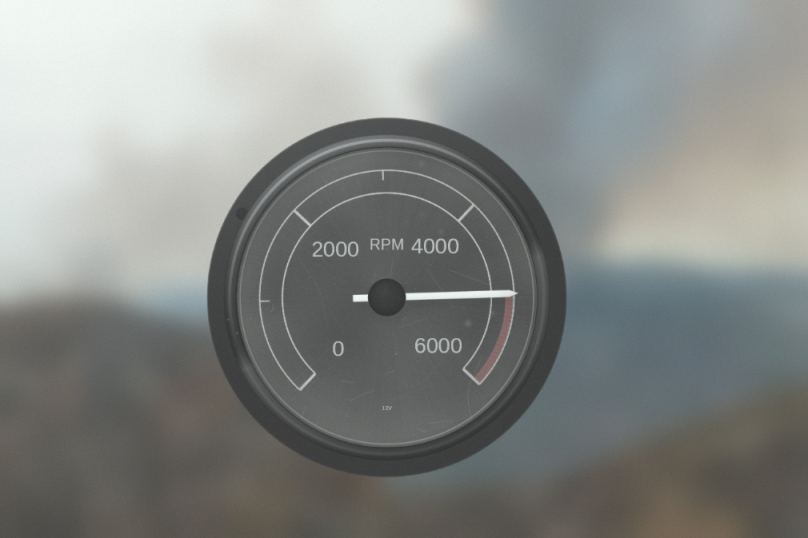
rpm 5000
